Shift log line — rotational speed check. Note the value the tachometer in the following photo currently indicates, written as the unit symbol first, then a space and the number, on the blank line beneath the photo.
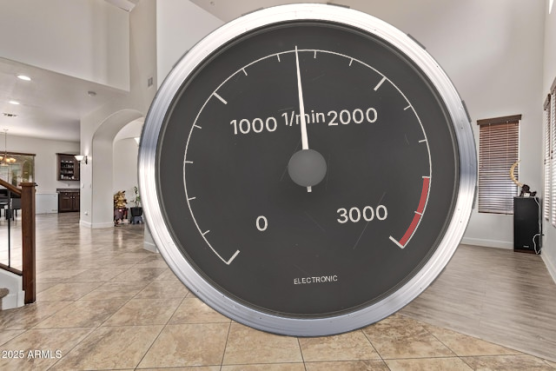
rpm 1500
